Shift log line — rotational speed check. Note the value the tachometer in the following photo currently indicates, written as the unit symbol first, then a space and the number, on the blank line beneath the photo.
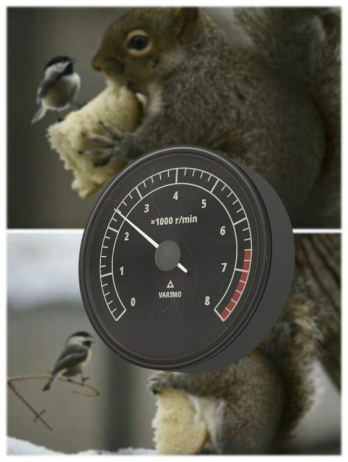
rpm 2400
